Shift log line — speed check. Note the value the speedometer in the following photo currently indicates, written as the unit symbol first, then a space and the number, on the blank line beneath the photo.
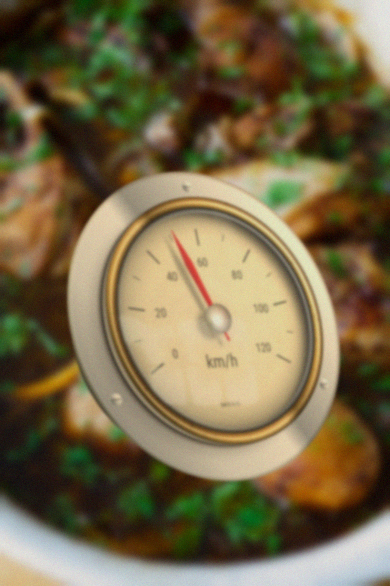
km/h 50
